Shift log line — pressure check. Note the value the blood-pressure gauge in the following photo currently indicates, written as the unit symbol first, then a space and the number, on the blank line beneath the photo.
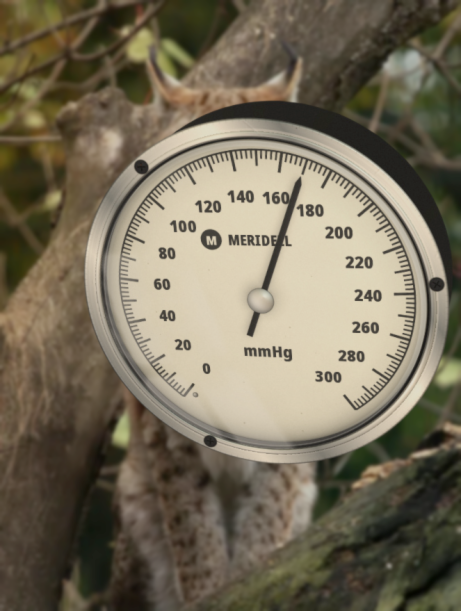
mmHg 170
